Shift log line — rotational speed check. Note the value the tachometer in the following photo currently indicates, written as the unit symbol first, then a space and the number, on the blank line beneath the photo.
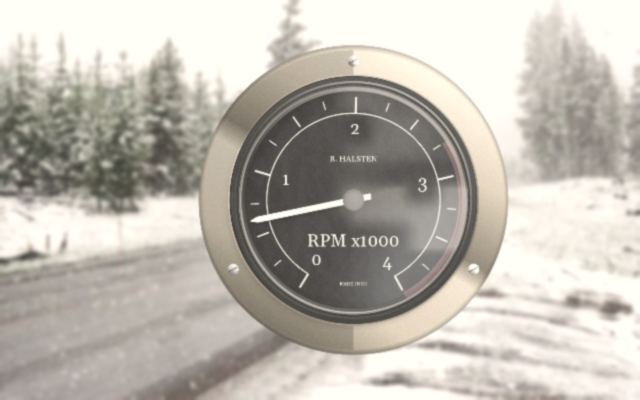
rpm 625
